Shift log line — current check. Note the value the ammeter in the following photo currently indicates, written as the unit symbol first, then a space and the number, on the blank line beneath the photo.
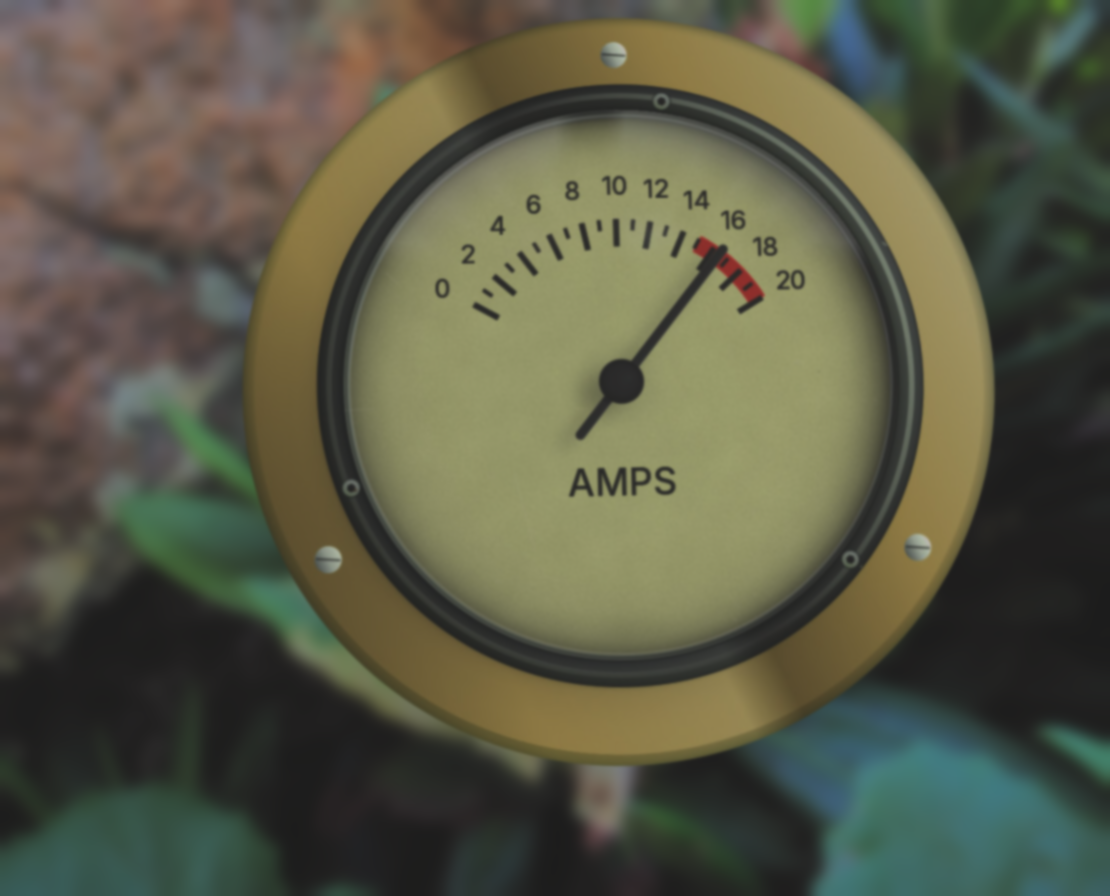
A 16.5
